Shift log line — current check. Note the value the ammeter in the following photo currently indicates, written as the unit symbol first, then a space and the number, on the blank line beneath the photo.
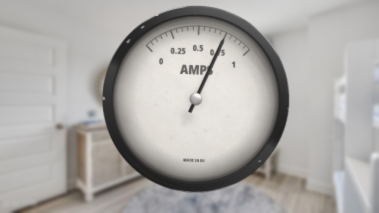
A 0.75
